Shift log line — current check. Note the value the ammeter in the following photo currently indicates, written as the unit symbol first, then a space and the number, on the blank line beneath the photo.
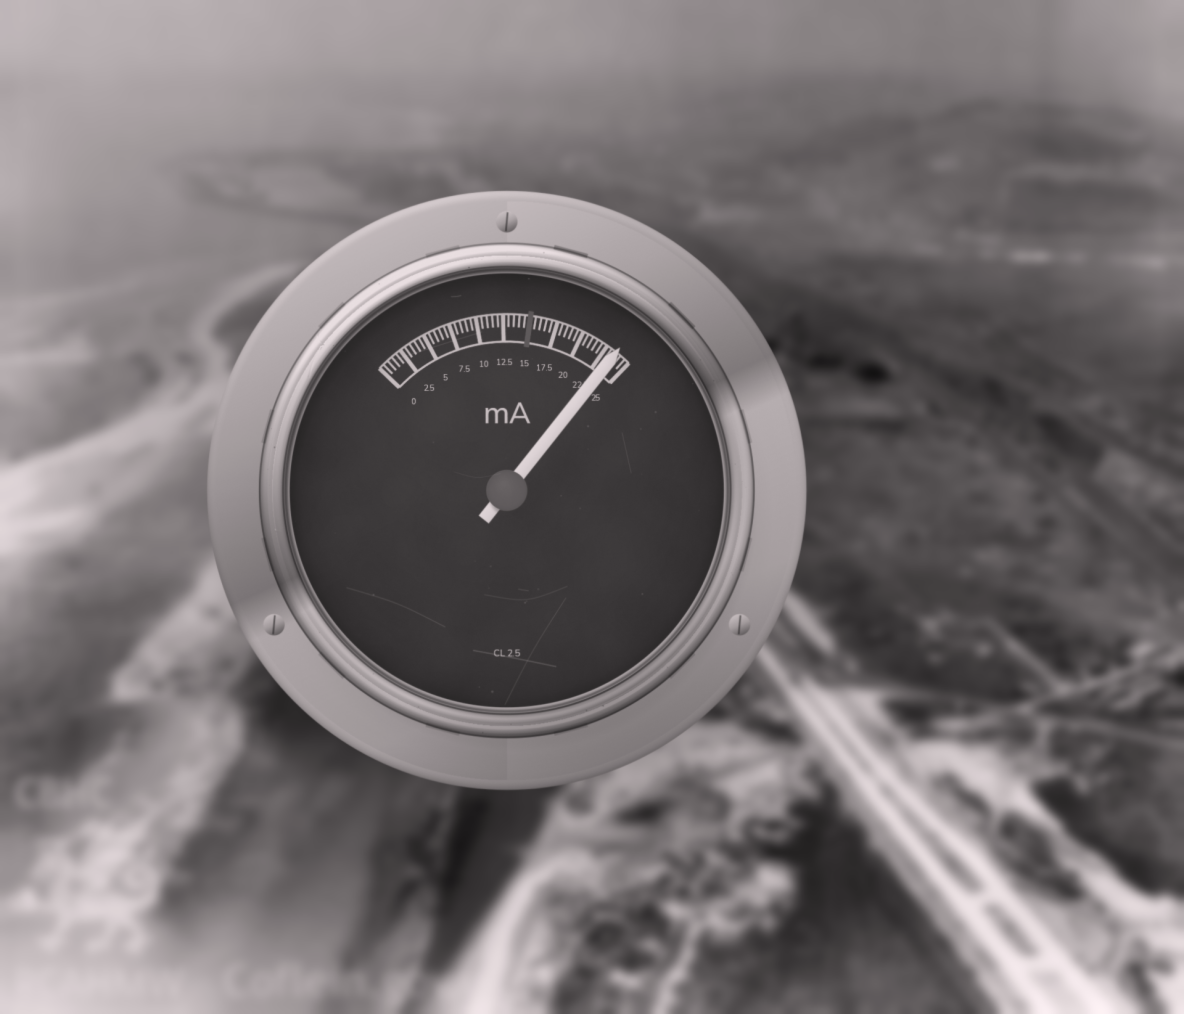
mA 23.5
